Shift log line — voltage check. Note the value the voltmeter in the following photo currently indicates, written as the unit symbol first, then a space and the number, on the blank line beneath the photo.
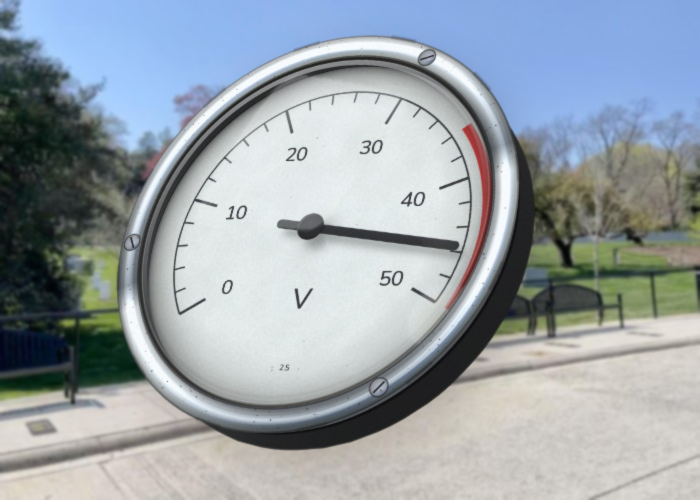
V 46
